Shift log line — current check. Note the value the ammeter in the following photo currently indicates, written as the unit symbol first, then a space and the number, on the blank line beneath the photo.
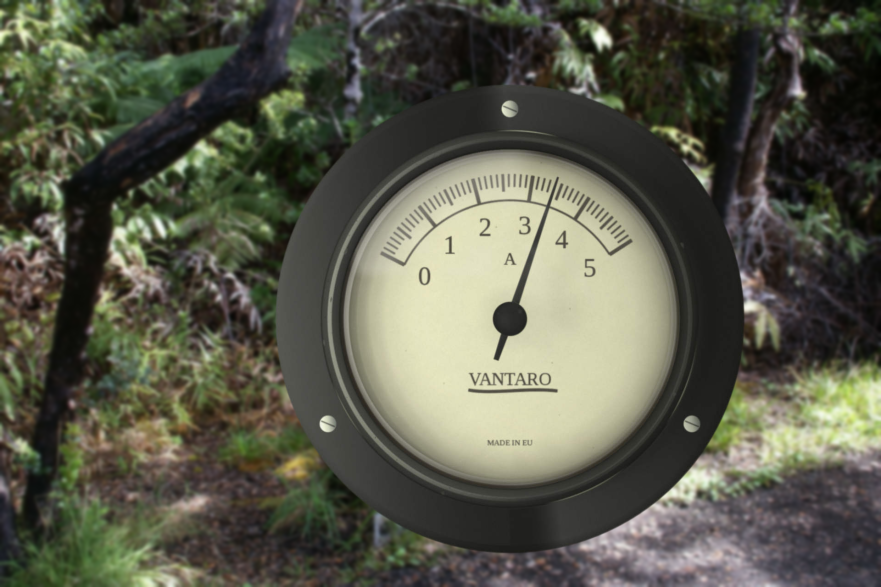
A 3.4
